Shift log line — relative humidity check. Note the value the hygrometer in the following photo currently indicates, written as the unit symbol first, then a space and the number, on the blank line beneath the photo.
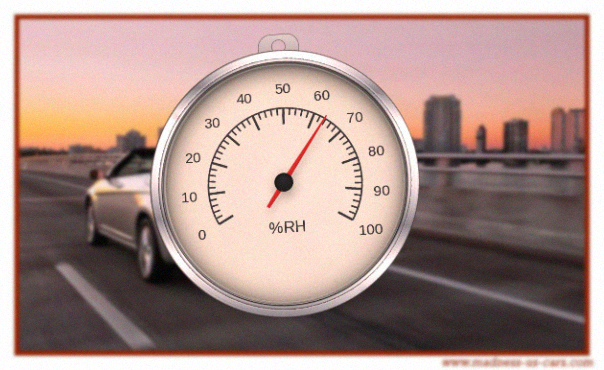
% 64
